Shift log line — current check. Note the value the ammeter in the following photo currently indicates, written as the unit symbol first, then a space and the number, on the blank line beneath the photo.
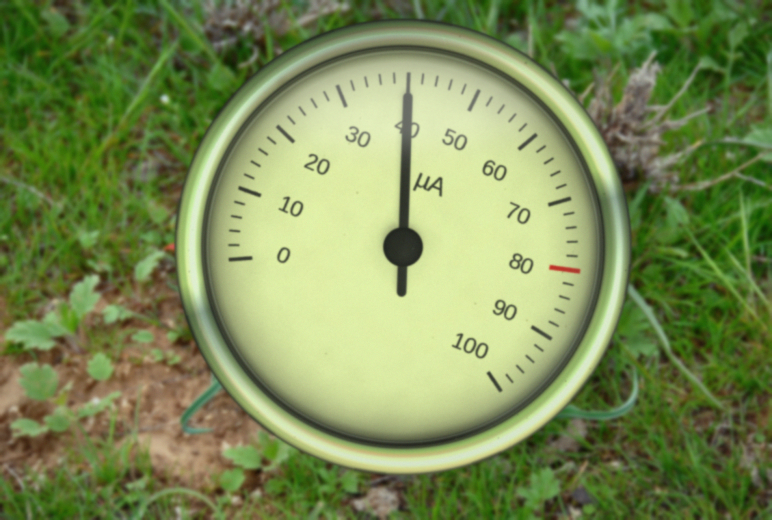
µA 40
